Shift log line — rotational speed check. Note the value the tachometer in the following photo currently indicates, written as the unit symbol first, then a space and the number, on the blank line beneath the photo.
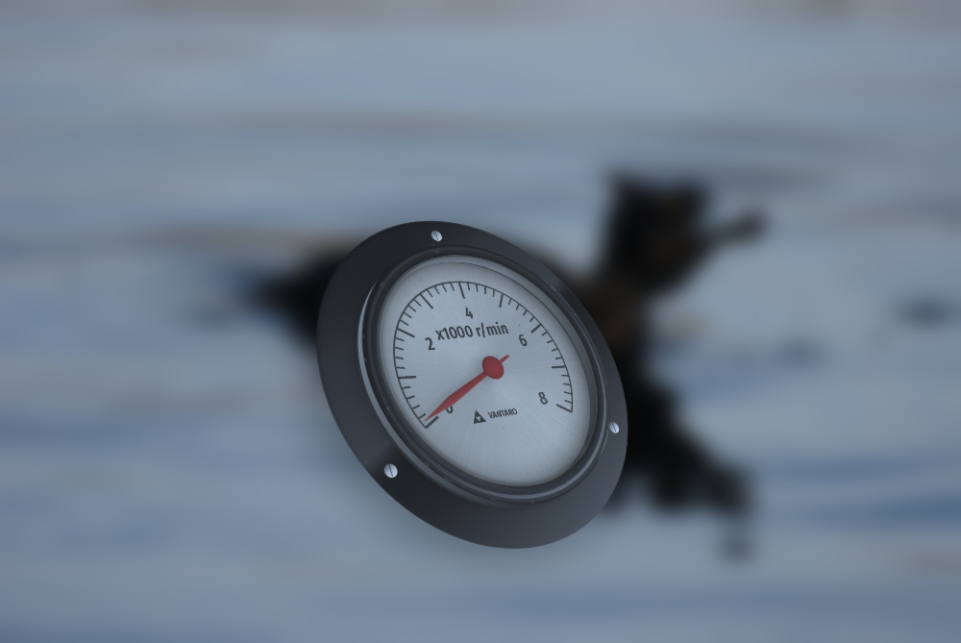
rpm 100
